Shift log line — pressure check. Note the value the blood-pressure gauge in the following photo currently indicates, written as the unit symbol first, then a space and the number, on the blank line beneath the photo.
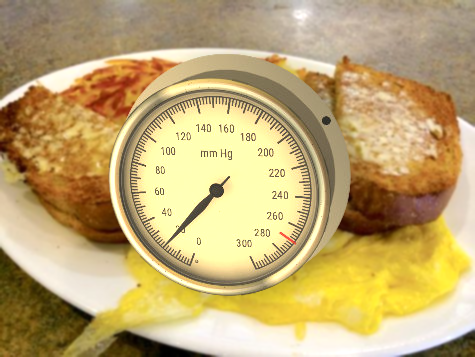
mmHg 20
